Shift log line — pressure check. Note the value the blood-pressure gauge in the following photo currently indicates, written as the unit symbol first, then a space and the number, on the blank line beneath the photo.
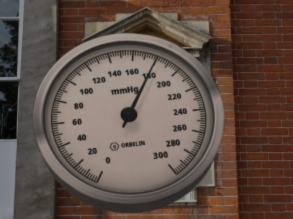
mmHg 180
